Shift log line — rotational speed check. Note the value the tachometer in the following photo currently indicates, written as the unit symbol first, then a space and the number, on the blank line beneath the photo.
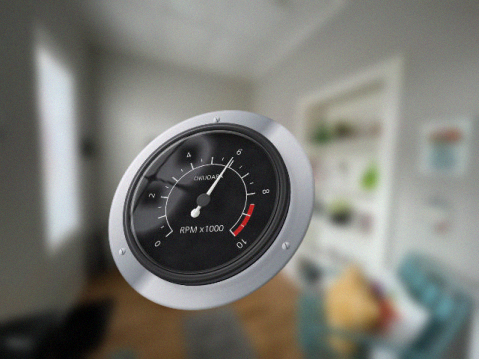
rpm 6000
